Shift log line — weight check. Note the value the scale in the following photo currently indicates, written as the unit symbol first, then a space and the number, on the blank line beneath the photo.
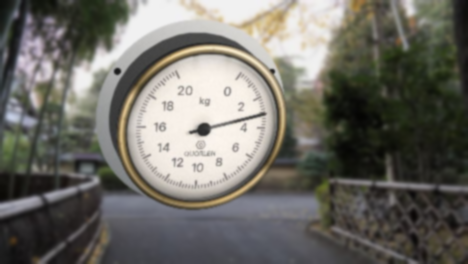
kg 3
